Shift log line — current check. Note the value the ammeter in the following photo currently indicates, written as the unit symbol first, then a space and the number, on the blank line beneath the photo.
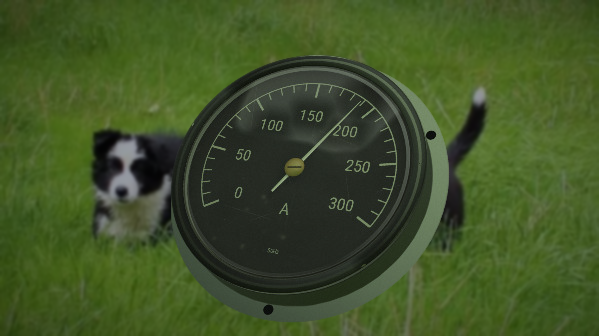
A 190
